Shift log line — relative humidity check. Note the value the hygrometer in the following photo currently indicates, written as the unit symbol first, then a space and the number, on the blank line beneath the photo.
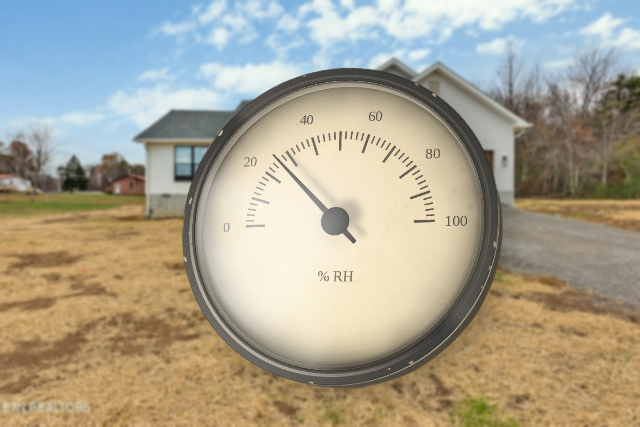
% 26
